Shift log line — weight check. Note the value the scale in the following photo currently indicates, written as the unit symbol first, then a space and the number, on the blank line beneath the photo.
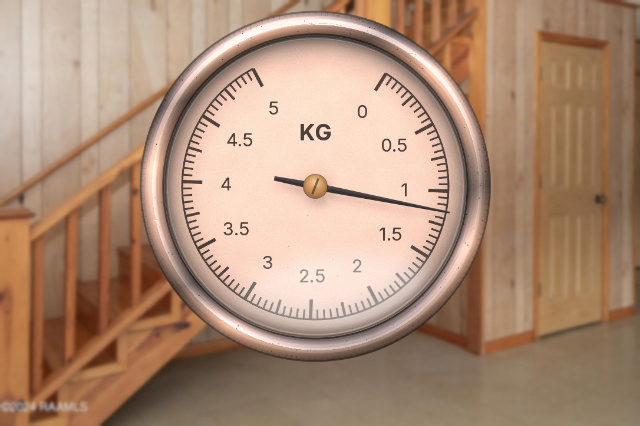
kg 1.15
